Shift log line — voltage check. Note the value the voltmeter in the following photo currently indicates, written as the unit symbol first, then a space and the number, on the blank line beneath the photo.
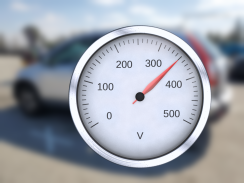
V 350
